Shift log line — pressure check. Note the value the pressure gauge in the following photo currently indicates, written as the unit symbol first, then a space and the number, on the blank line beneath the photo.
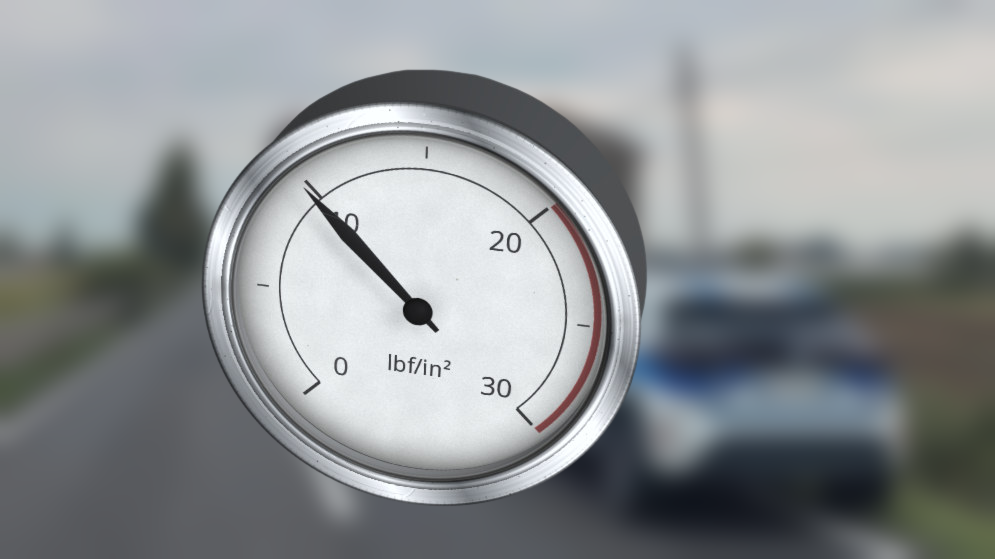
psi 10
